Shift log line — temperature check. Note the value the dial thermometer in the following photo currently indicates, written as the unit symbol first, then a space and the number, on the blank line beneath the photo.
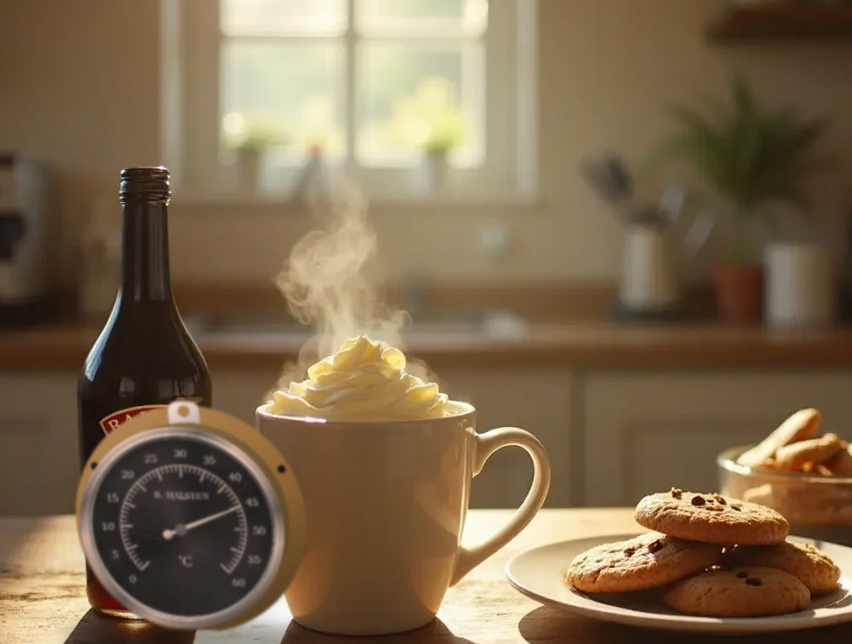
°C 45
